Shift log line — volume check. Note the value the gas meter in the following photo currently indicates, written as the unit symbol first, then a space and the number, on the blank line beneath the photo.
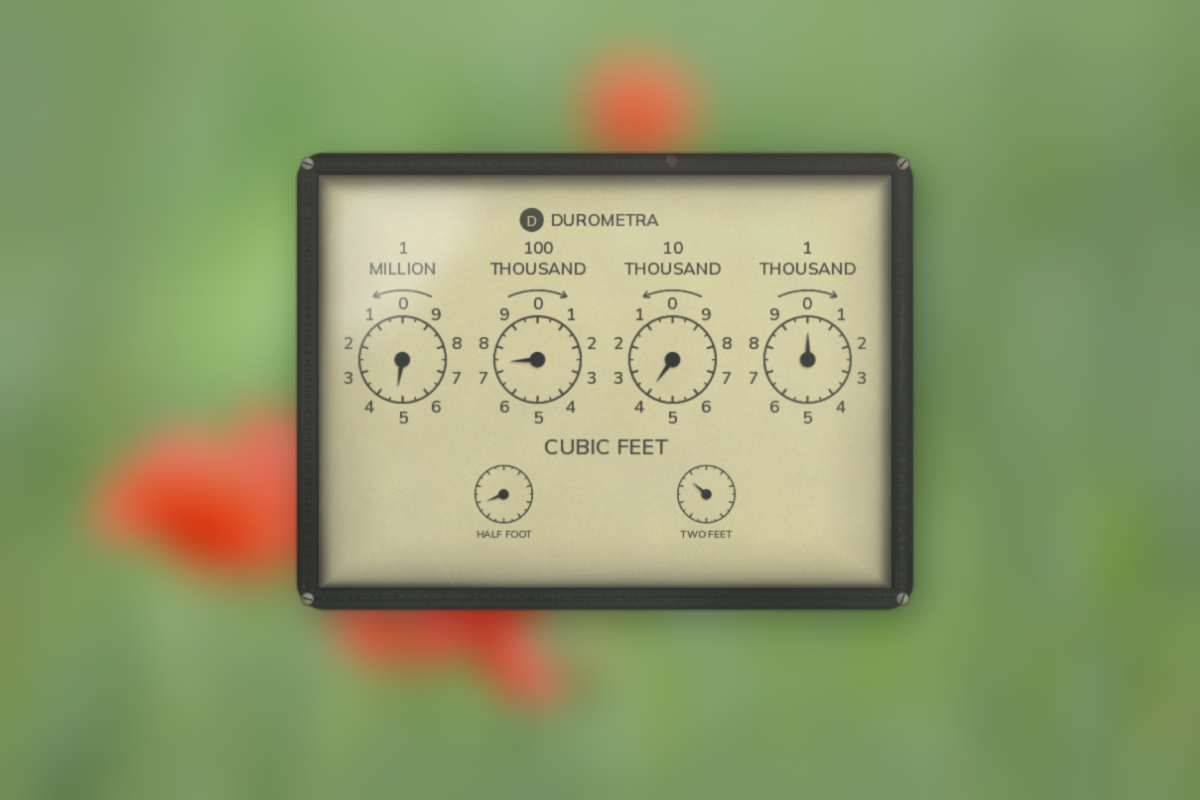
ft³ 474000
